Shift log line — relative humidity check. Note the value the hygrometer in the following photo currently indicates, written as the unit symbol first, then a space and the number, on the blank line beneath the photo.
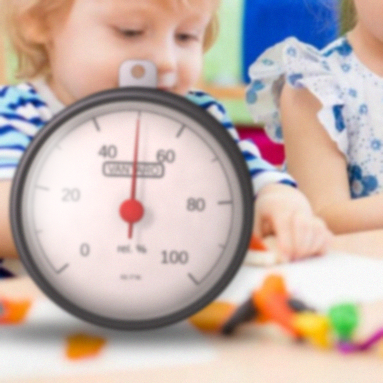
% 50
